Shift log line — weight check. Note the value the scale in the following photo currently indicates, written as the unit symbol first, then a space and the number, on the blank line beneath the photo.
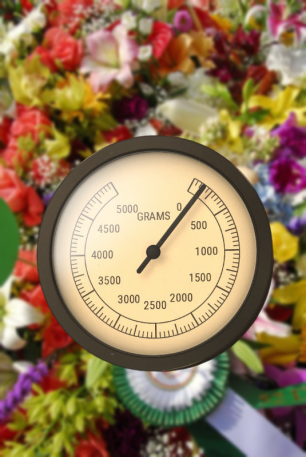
g 150
